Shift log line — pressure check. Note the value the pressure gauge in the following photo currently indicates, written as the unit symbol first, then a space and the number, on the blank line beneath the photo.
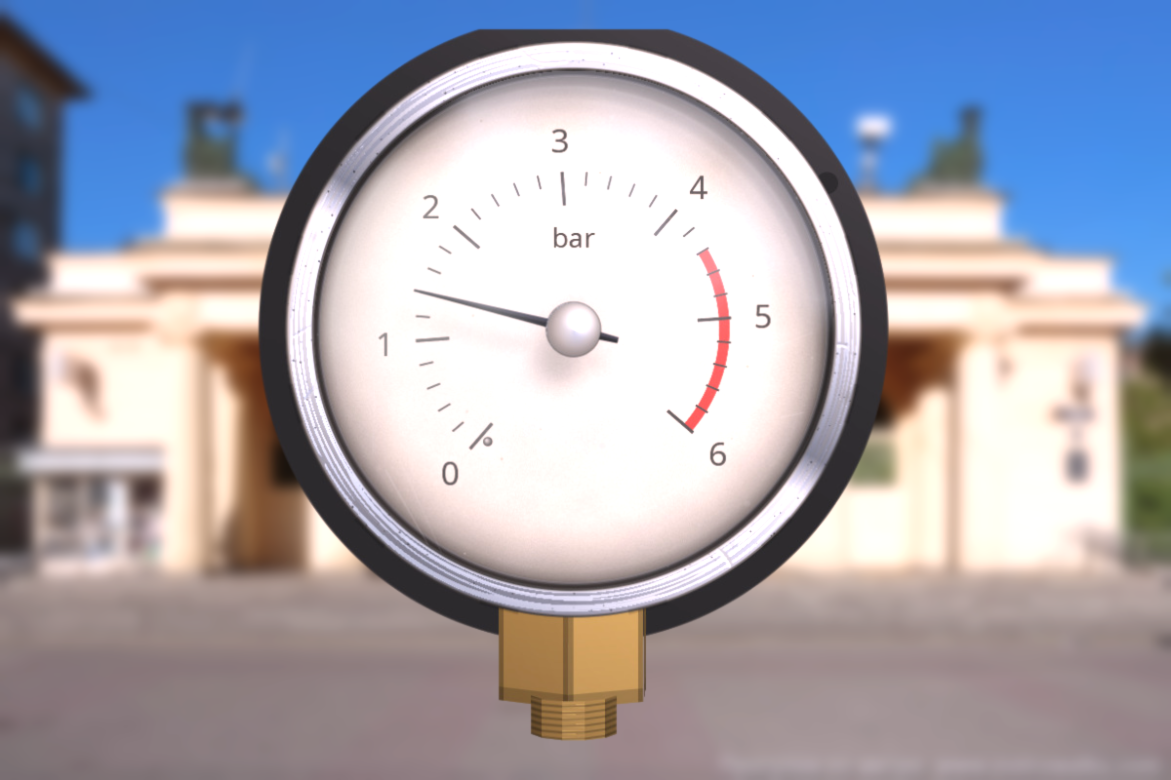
bar 1.4
